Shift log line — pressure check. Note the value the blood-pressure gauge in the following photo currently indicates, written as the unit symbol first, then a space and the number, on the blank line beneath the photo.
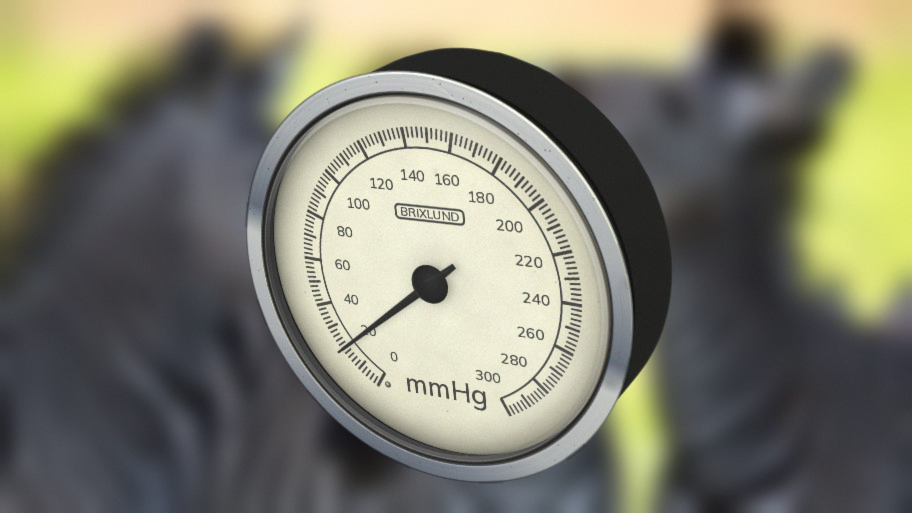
mmHg 20
